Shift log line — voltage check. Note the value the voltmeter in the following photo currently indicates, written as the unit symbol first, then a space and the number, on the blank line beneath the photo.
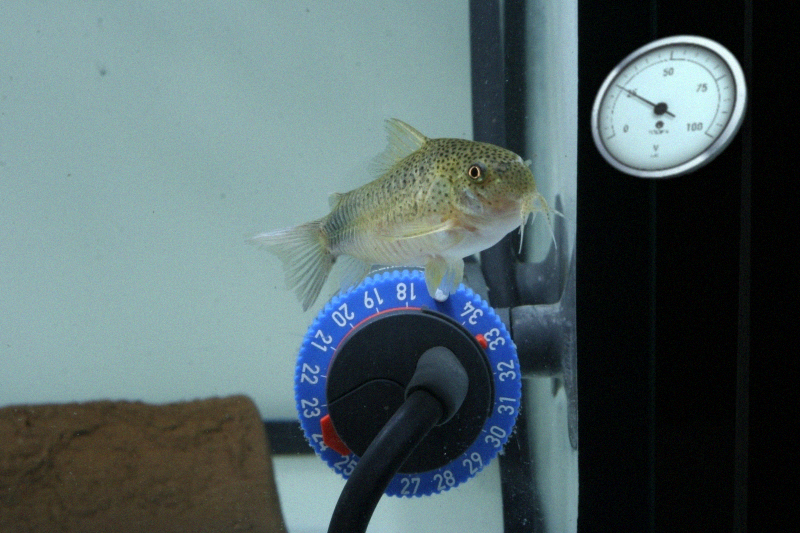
V 25
